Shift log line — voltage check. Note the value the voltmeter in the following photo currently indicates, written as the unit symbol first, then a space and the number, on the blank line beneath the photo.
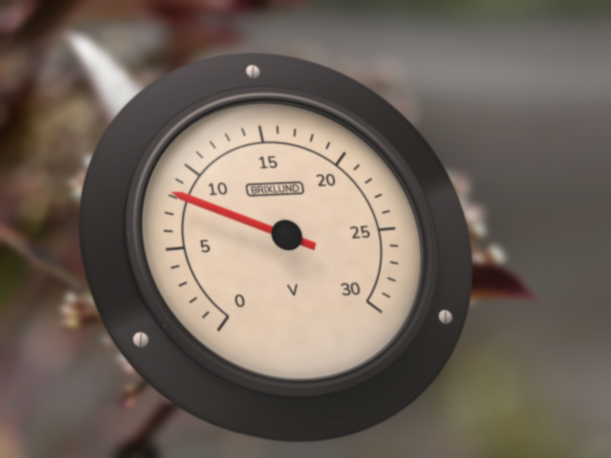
V 8
